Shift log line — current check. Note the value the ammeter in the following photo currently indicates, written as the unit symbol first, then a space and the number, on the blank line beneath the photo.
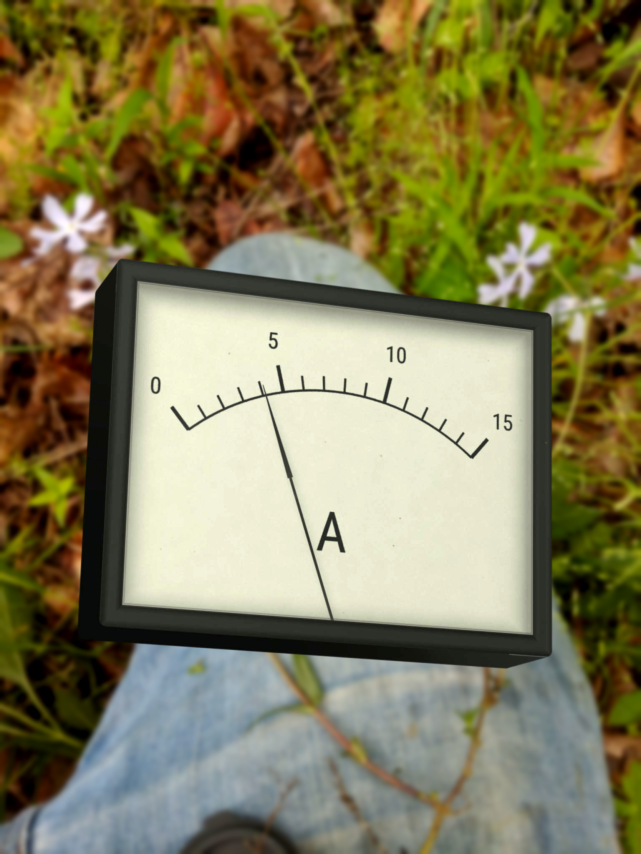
A 4
